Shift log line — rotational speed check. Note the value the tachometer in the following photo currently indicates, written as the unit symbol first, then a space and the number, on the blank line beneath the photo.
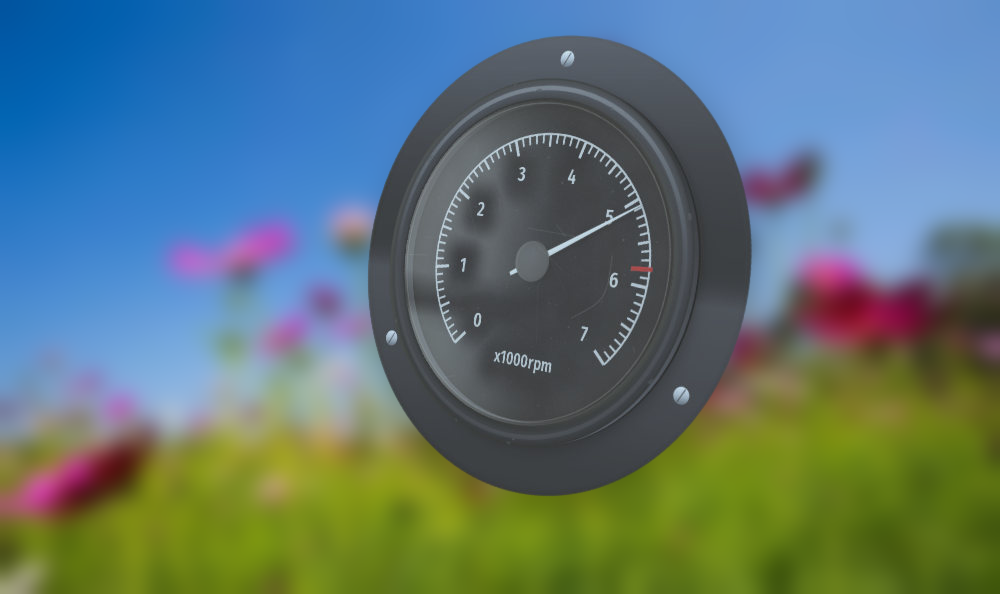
rpm 5100
